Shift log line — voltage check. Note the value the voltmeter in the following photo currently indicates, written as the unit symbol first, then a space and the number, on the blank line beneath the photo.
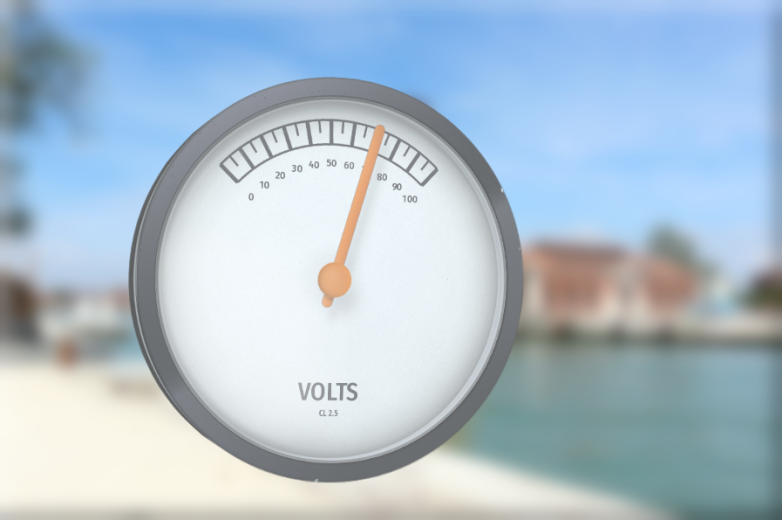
V 70
